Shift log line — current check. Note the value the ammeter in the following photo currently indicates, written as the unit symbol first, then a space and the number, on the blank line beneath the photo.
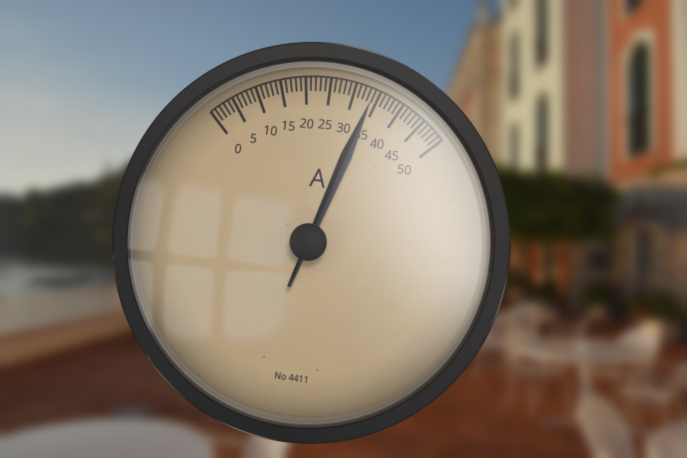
A 34
